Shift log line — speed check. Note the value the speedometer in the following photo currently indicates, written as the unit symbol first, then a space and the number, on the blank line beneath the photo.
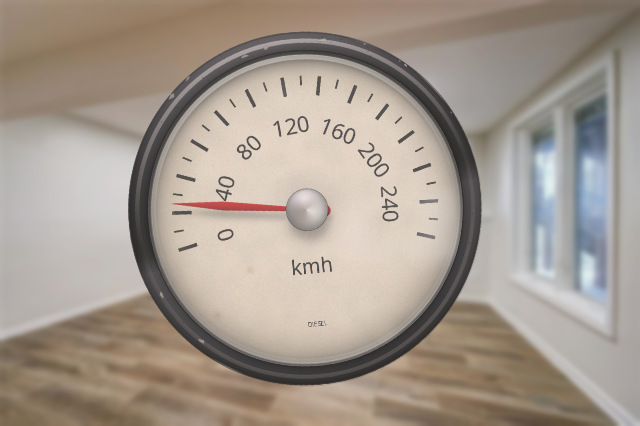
km/h 25
